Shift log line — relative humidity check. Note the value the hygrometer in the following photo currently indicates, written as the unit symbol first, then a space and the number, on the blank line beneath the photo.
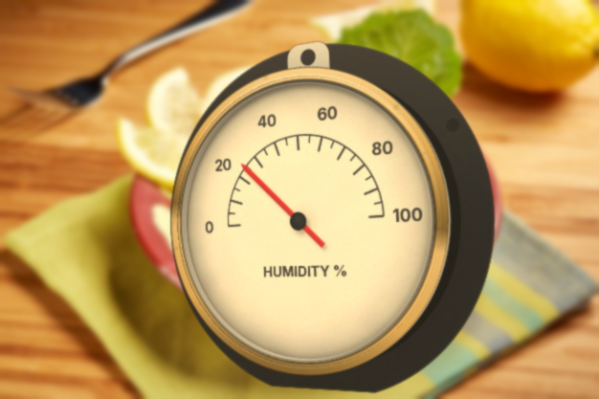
% 25
